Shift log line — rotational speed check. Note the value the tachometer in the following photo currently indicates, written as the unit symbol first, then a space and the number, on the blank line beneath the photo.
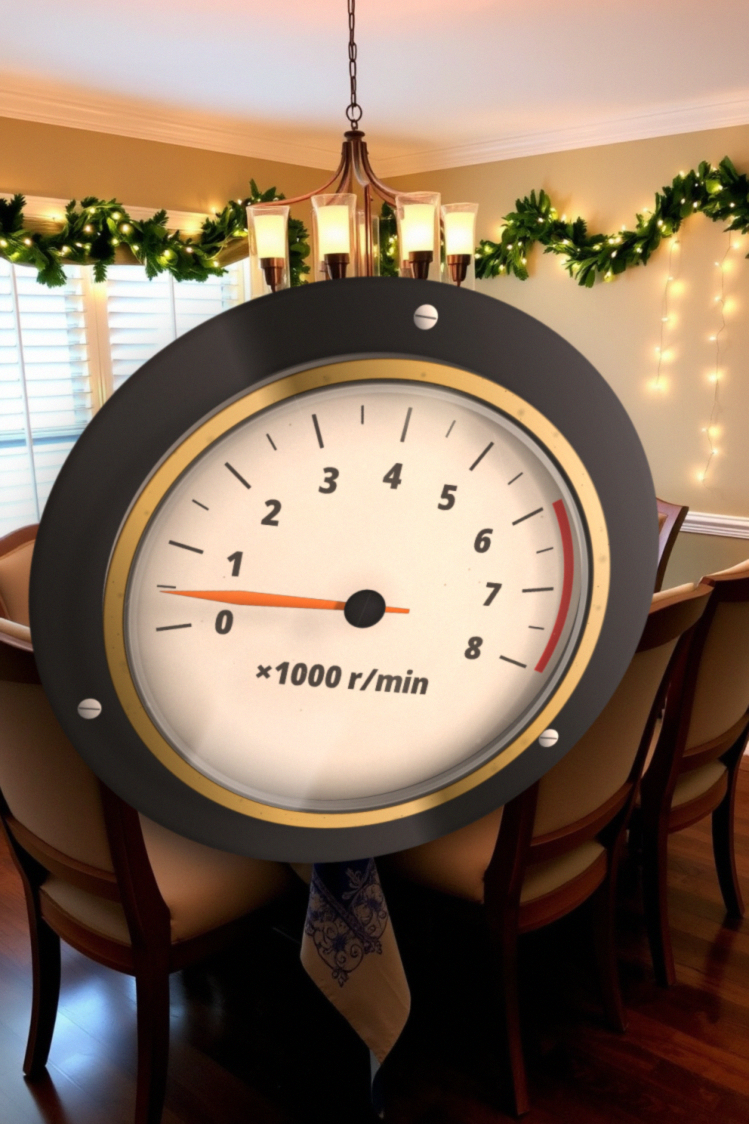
rpm 500
